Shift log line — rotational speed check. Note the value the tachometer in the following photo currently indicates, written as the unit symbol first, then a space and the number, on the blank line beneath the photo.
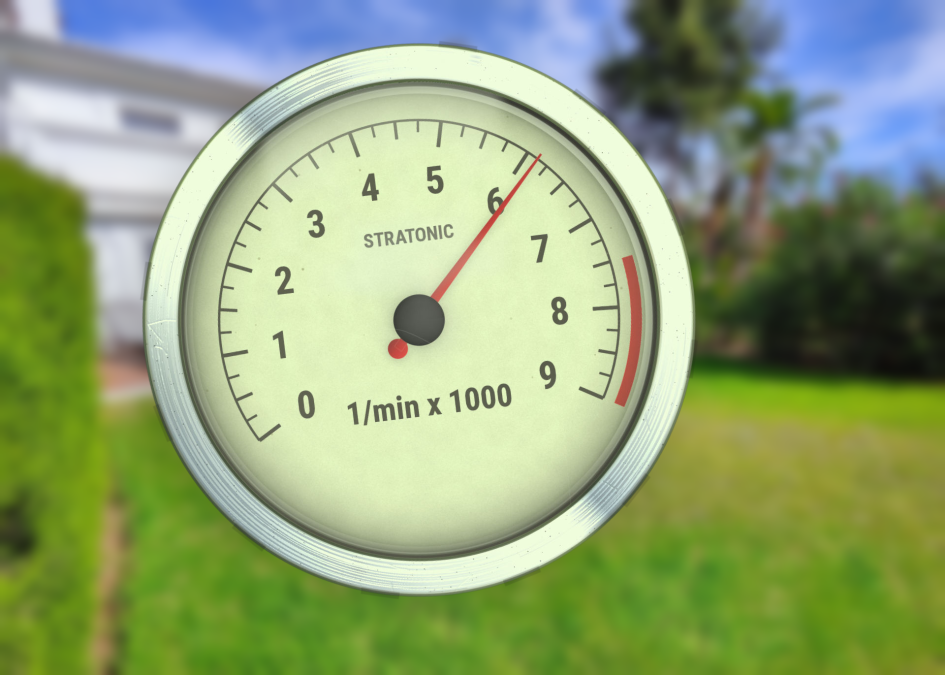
rpm 6125
